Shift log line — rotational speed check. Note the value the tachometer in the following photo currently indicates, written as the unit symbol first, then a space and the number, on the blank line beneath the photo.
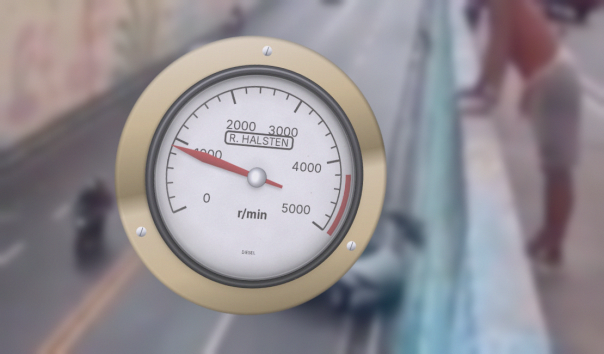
rpm 900
